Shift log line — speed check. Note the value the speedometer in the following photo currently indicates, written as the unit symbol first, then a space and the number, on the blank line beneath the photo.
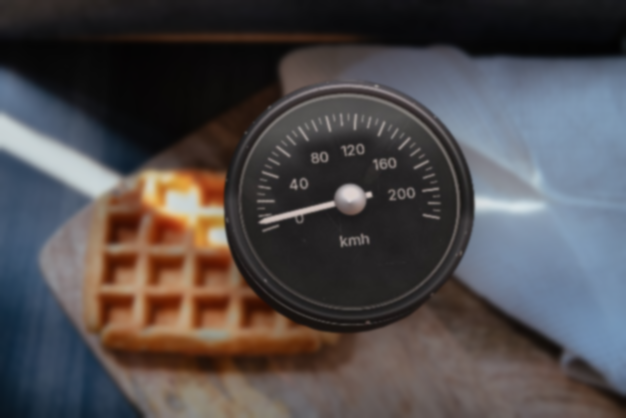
km/h 5
